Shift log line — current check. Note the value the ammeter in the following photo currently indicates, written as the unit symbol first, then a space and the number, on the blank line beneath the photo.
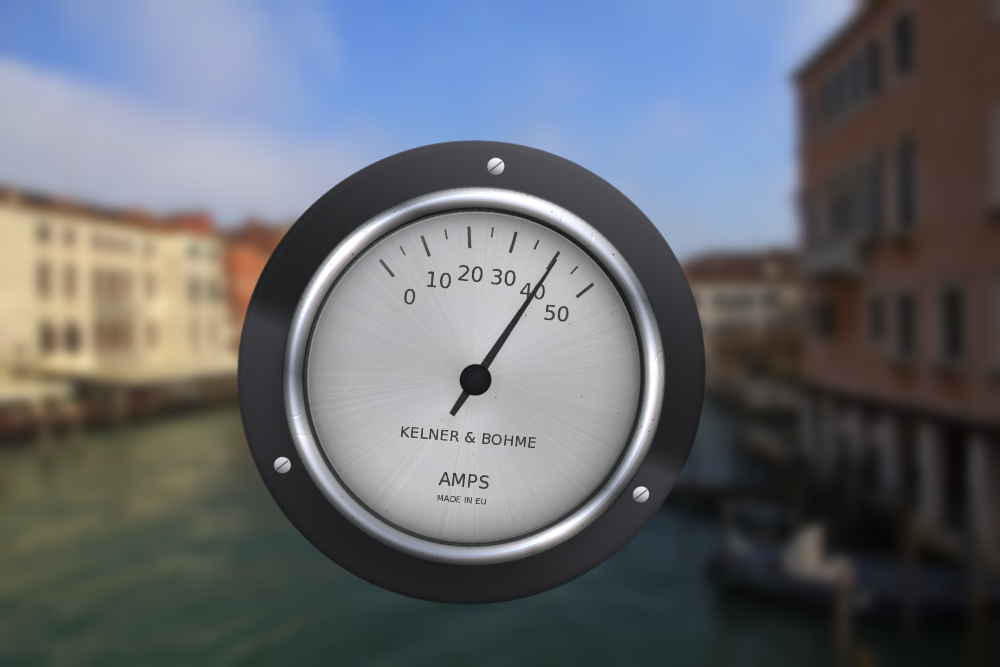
A 40
